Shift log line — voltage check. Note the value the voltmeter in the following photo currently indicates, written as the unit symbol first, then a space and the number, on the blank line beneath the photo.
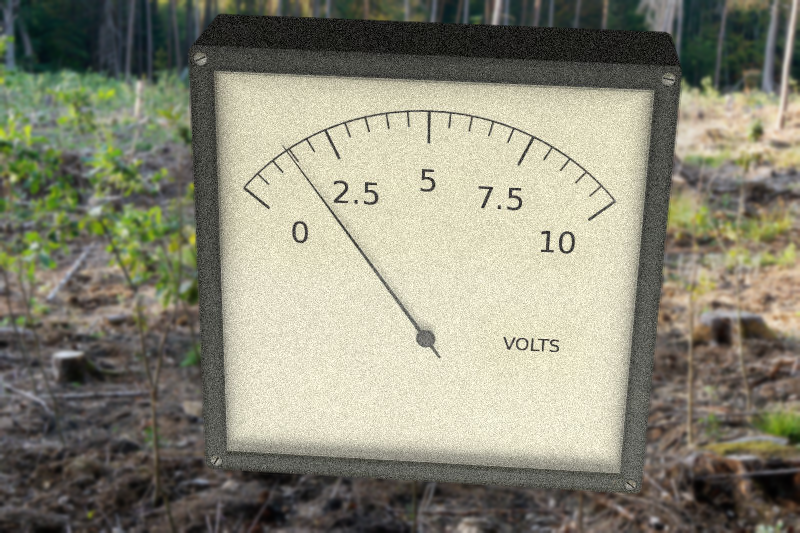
V 1.5
